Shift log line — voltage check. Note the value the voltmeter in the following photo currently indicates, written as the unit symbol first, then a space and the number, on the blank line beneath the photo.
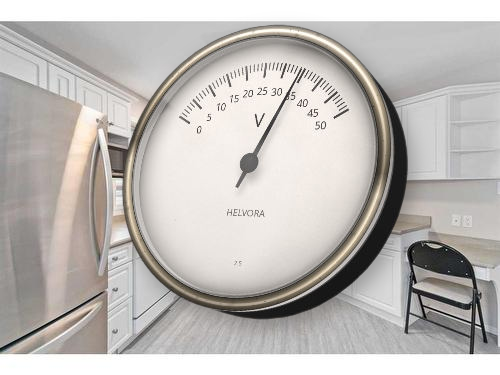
V 35
